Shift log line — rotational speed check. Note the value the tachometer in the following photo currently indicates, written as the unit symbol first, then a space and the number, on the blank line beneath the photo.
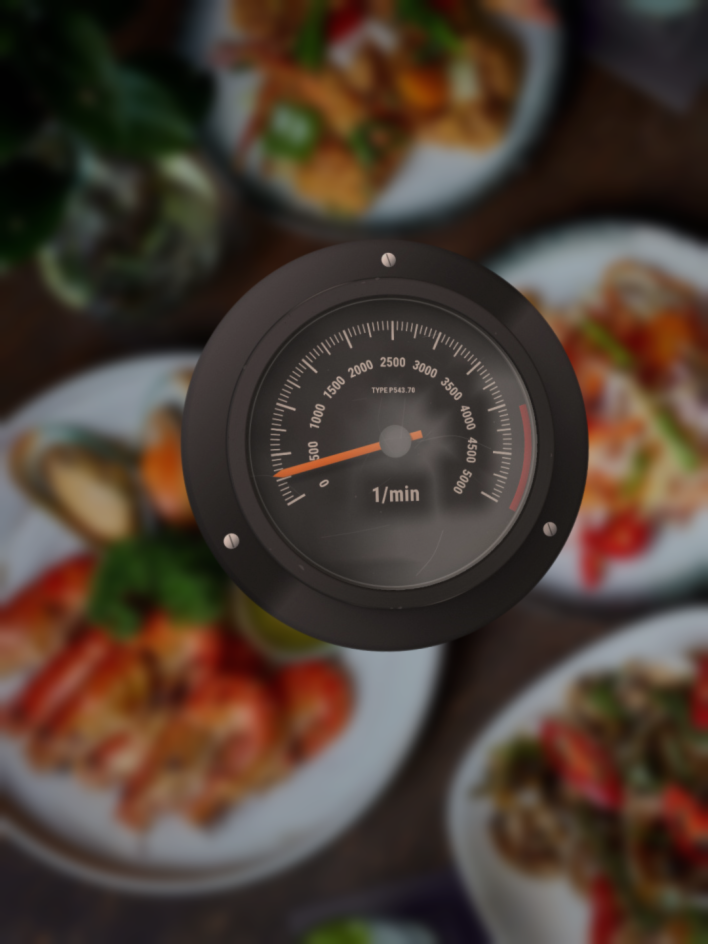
rpm 300
